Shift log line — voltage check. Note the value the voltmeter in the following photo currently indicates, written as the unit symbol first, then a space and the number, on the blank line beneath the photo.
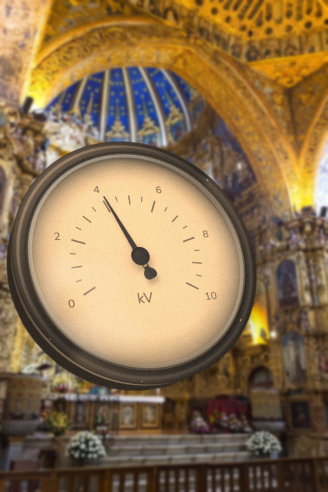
kV 4
